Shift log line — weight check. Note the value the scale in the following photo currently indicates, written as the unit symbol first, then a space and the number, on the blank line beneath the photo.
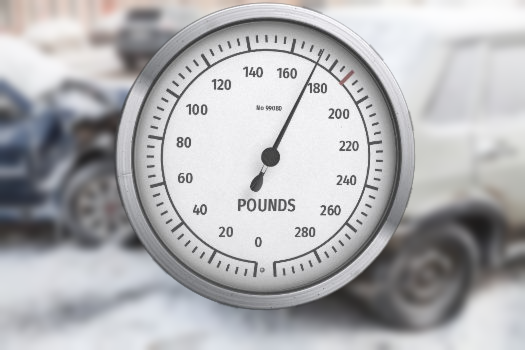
lb 172
